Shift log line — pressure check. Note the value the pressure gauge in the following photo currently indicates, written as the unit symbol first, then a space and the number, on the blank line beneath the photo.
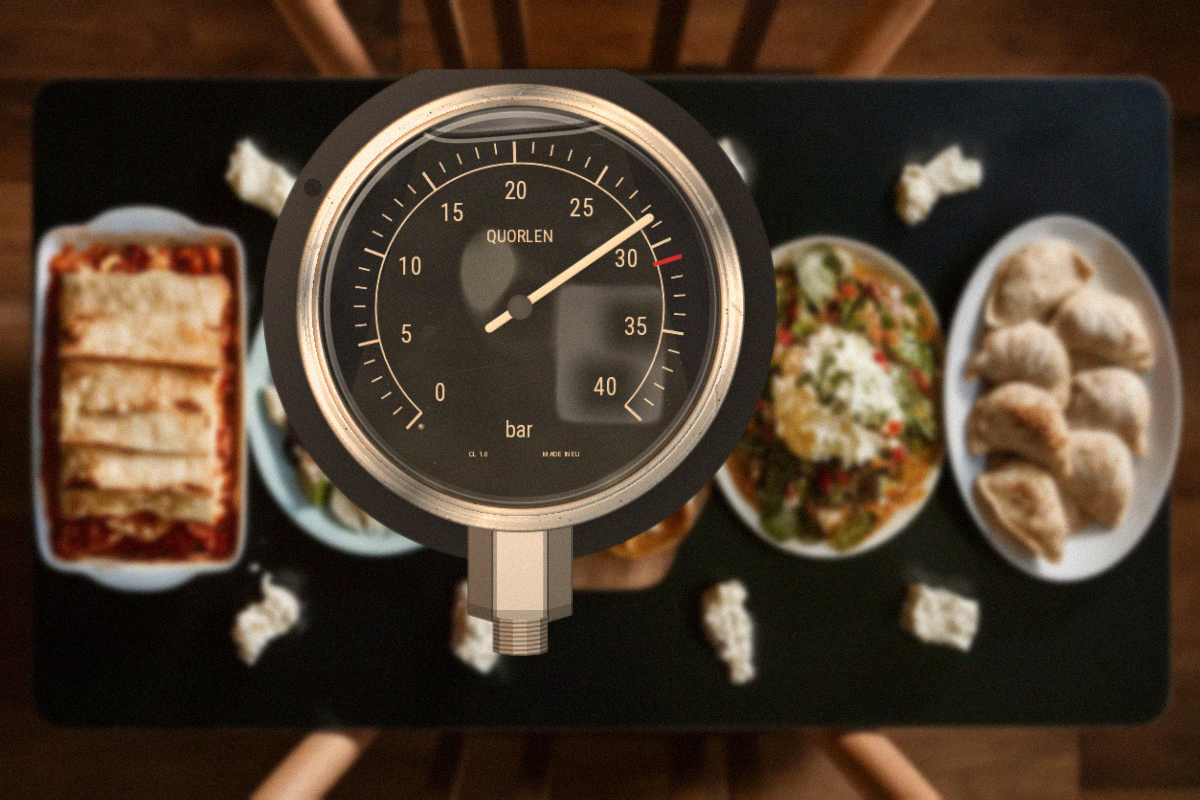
bar 28.5
